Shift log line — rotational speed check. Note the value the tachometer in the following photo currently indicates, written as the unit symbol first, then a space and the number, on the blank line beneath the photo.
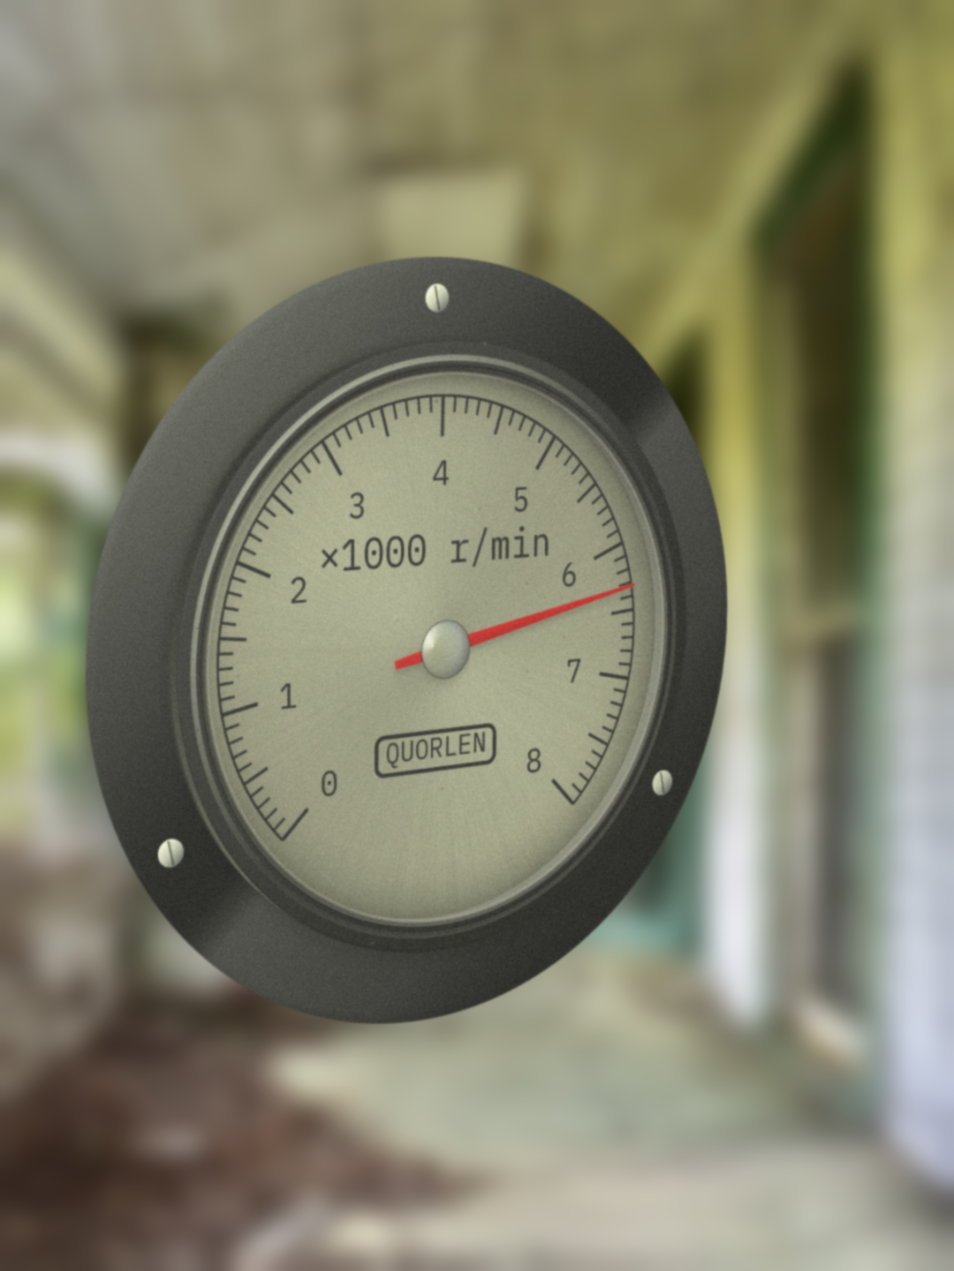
rpm 6300
